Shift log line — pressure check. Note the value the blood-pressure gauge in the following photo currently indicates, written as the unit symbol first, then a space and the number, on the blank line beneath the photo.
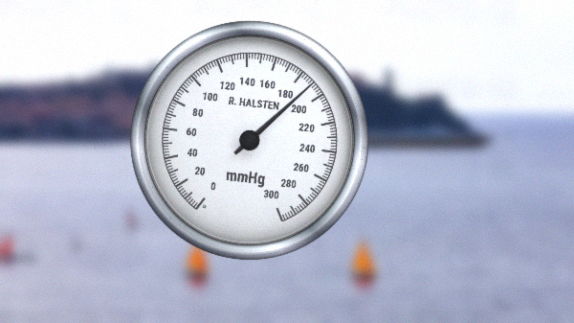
mmHg 190
